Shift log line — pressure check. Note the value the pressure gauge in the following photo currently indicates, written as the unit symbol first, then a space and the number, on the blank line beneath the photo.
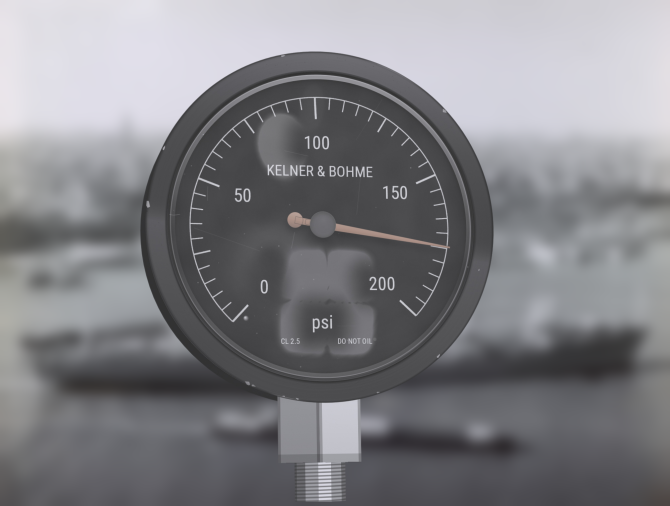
psi 175
